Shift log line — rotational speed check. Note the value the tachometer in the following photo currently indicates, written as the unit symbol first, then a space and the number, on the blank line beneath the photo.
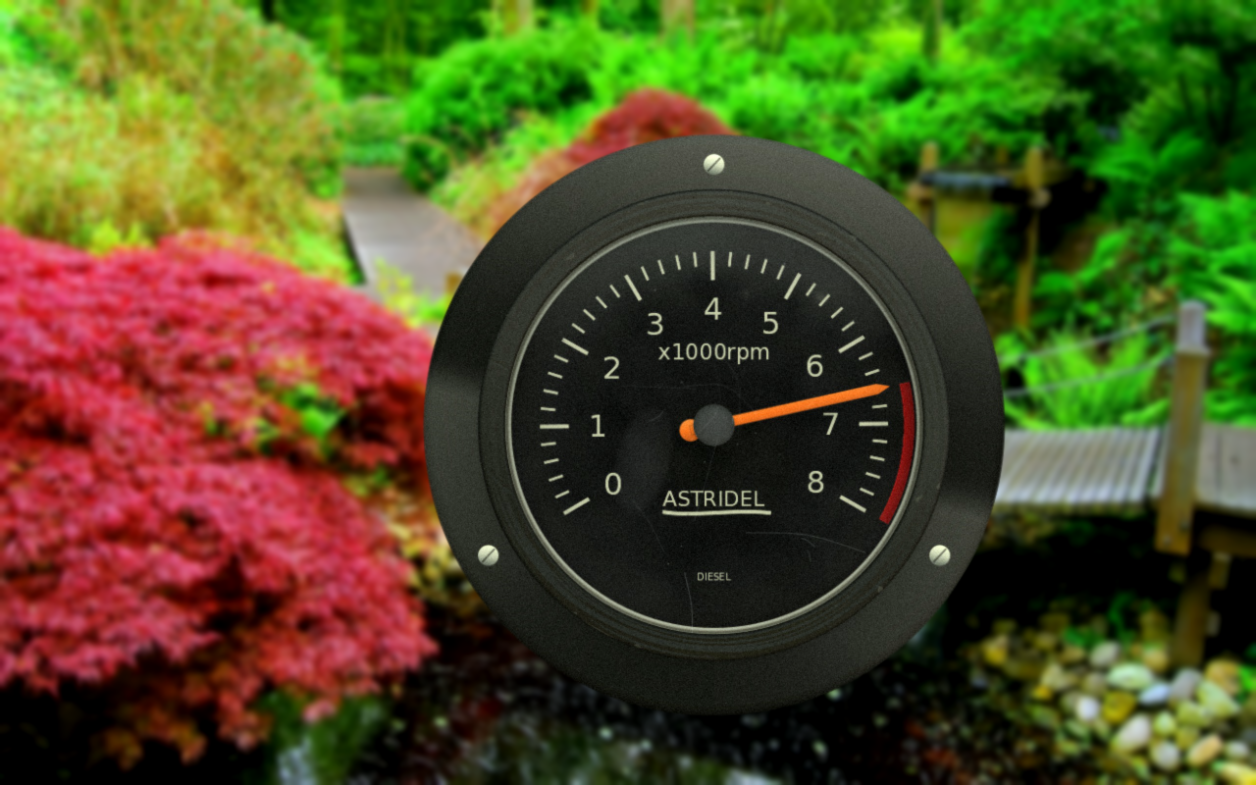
rpm 6600
